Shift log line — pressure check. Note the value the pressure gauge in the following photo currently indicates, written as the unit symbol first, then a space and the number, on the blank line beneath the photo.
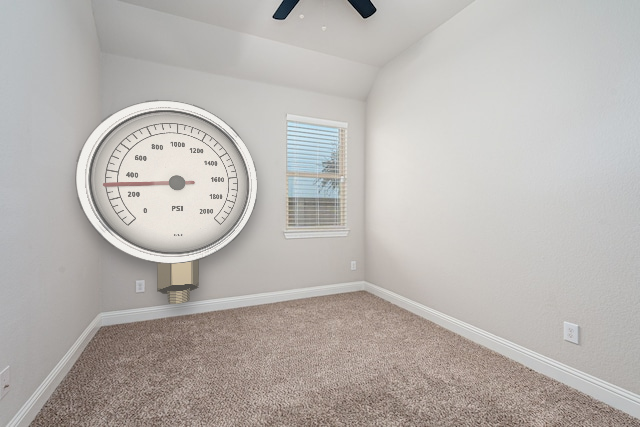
psi 300
